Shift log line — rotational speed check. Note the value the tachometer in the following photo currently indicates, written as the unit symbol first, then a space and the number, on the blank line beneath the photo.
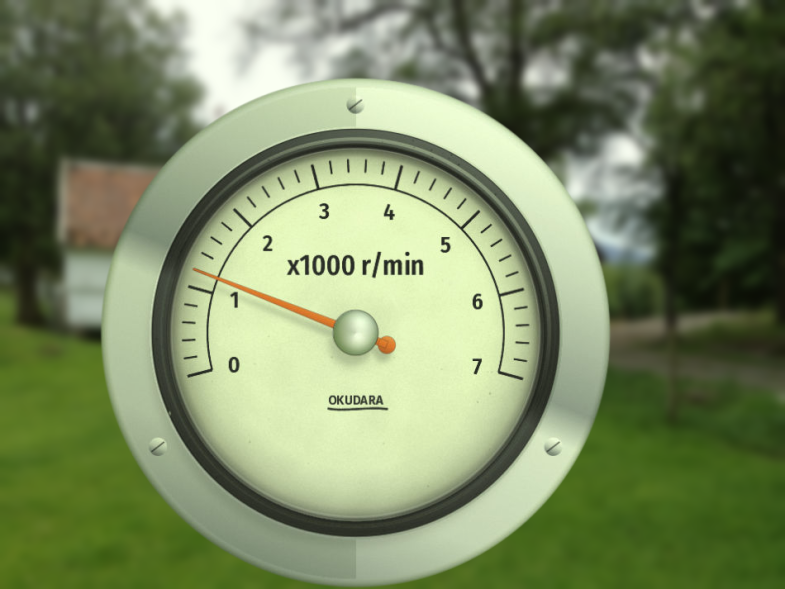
rpm 1200
